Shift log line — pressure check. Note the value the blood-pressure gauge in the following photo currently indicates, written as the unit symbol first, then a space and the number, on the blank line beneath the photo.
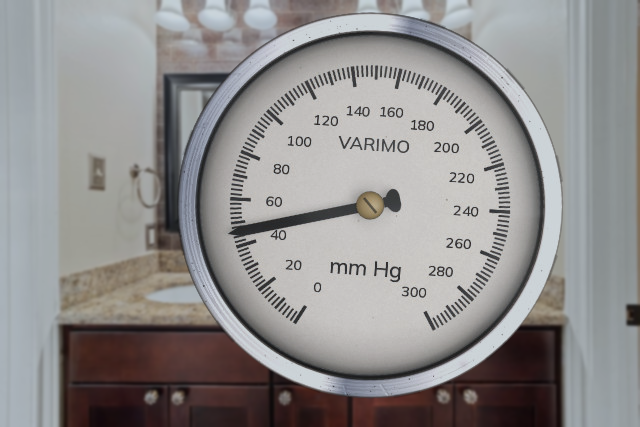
mmHg 46
